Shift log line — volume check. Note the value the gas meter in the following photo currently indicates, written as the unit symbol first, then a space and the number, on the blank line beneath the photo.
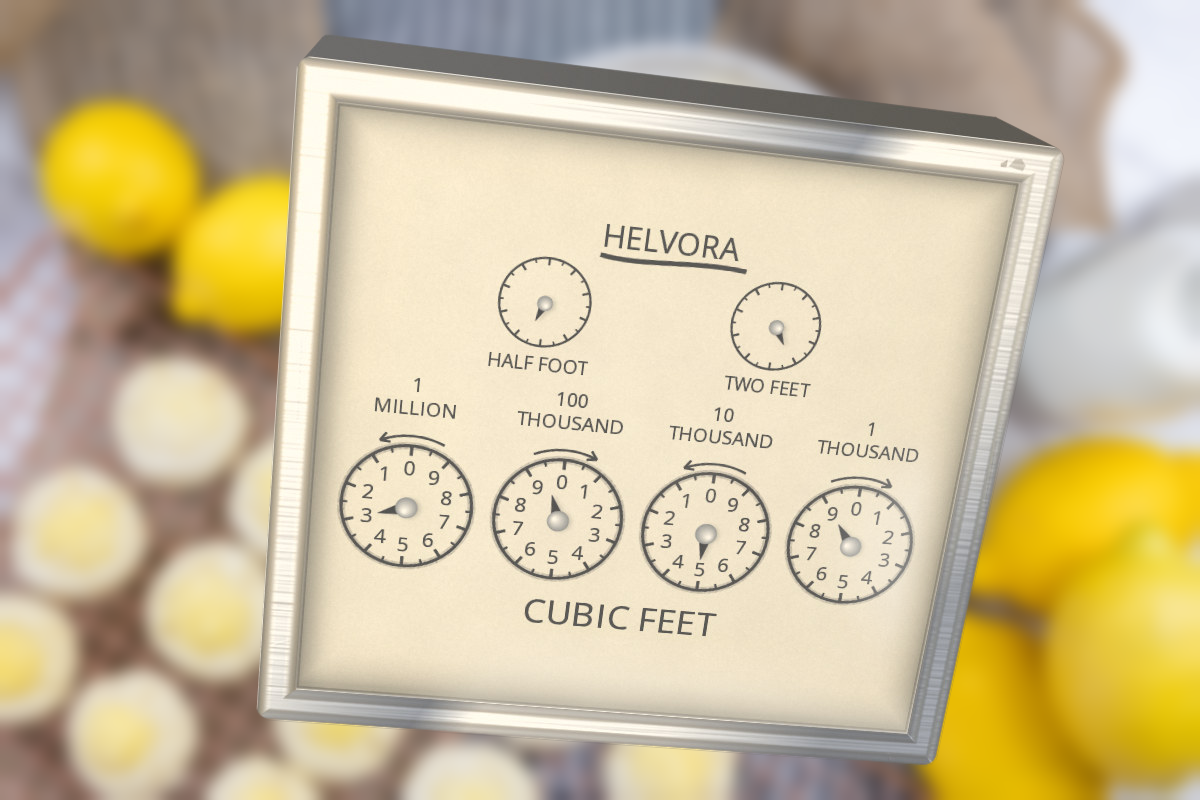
ft³ 294900
